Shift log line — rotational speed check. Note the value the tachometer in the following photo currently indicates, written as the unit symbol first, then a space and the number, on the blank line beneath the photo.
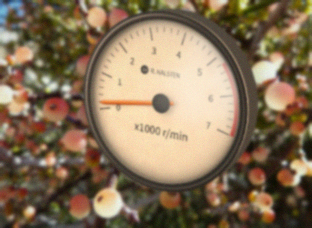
rpm 200
